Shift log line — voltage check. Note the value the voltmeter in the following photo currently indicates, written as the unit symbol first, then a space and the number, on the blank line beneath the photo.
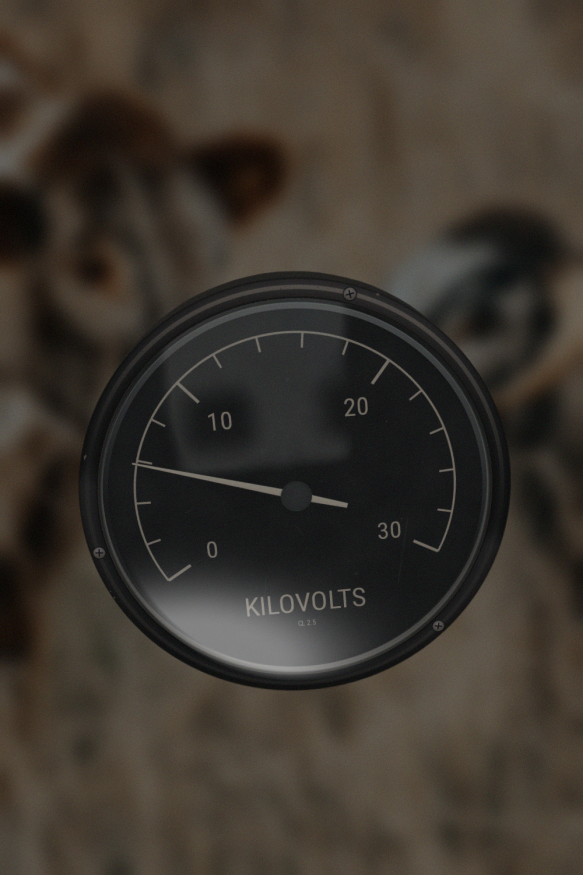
kV 6
